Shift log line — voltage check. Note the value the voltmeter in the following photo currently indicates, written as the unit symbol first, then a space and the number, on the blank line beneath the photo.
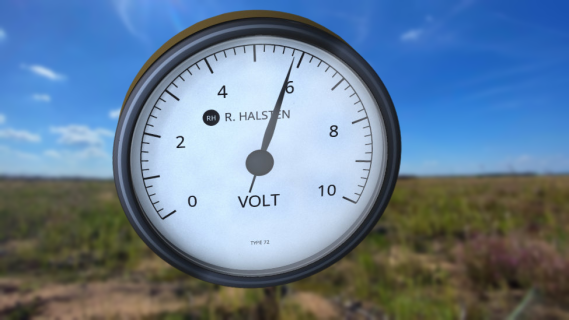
V 5.8
